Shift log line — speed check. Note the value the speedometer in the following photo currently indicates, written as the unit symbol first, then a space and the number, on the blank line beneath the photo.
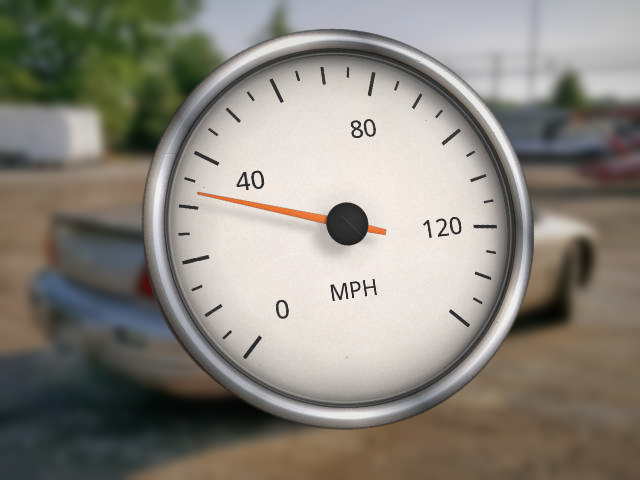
mph 32.5
